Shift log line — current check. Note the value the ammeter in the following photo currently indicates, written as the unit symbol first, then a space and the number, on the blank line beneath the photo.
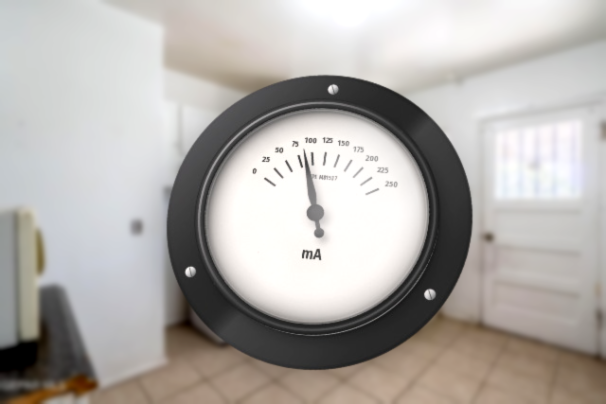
mA 87.5
